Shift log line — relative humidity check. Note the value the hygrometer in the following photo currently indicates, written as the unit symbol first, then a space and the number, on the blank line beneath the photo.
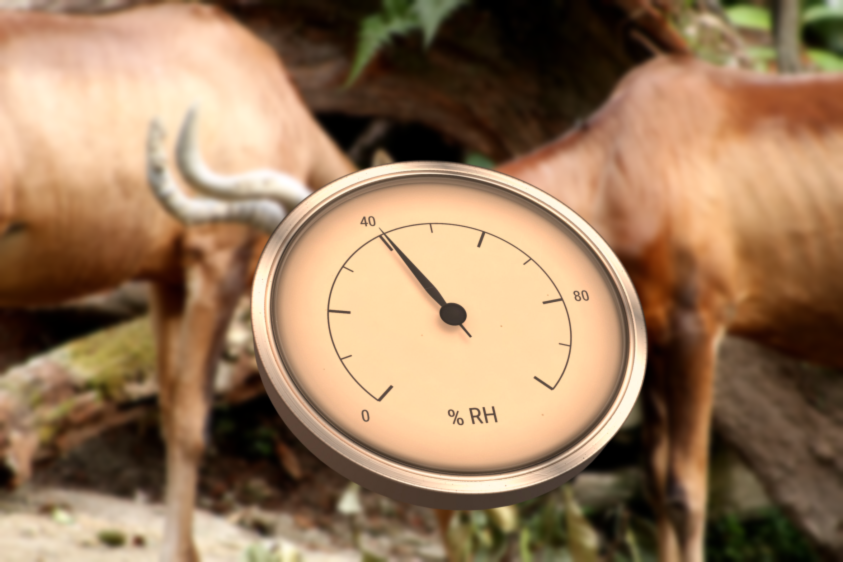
% 40
